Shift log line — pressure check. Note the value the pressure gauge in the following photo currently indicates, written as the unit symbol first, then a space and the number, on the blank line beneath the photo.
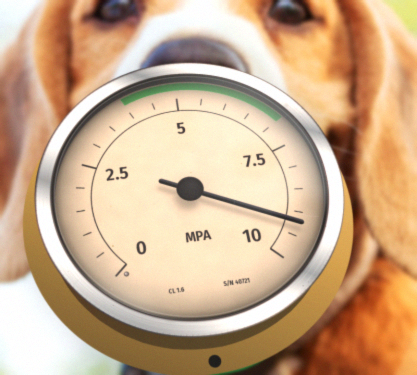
MPa 9.25
